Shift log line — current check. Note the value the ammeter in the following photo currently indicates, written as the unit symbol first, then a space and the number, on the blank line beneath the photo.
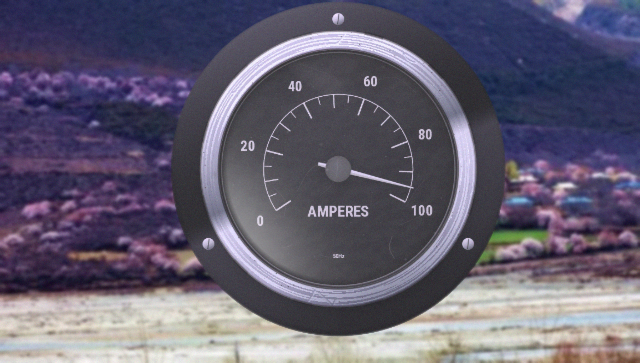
A 95
